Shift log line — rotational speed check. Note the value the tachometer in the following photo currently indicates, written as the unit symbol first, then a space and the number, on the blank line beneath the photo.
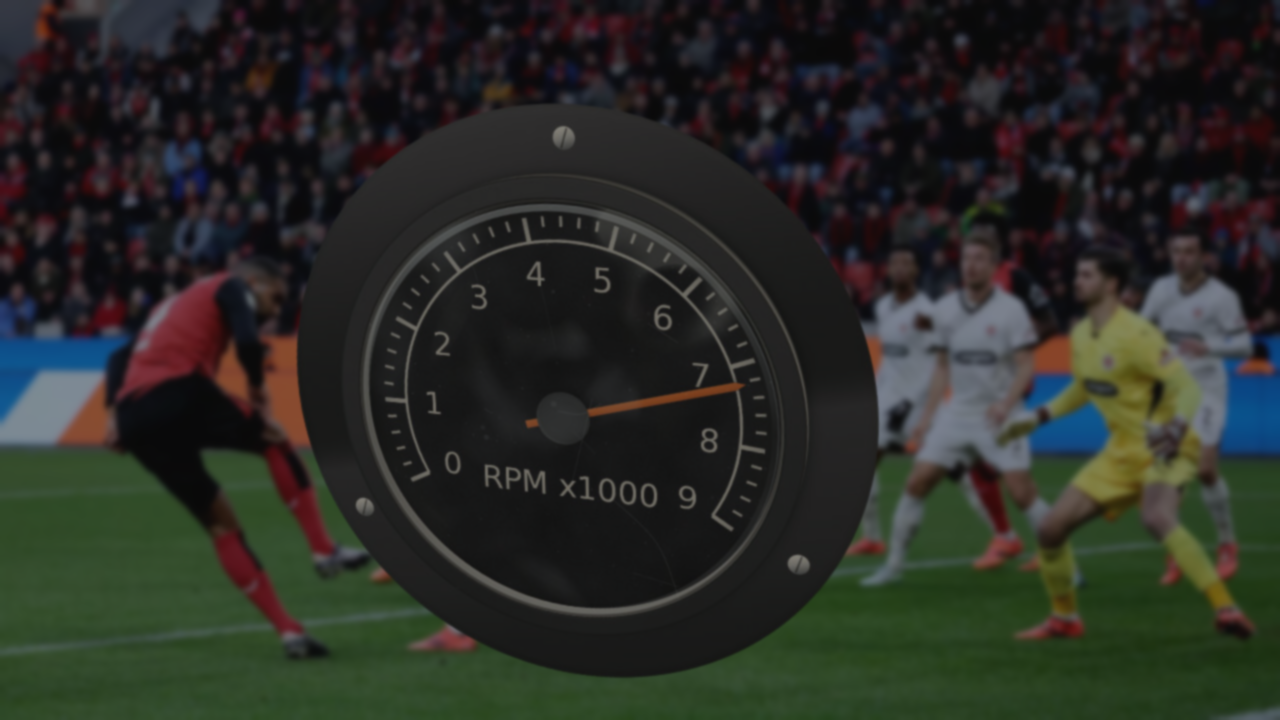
rpm 7200
